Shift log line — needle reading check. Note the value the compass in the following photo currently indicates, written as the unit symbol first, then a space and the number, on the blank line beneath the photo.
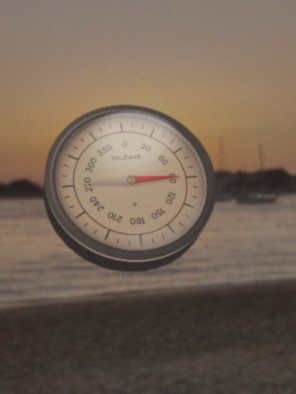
° 90
